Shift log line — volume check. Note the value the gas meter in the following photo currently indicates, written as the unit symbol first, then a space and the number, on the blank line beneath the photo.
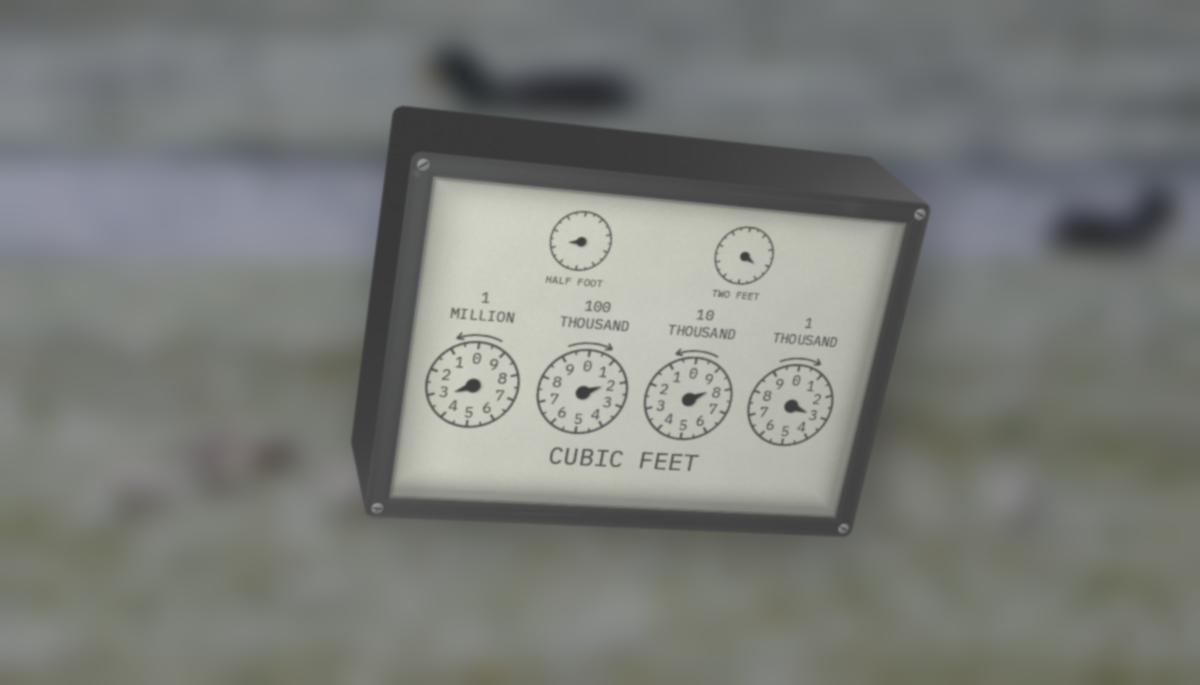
ft³ 318300
